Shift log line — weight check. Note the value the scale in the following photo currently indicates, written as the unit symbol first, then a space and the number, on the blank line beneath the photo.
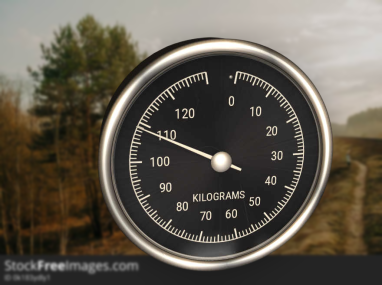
kg 109
